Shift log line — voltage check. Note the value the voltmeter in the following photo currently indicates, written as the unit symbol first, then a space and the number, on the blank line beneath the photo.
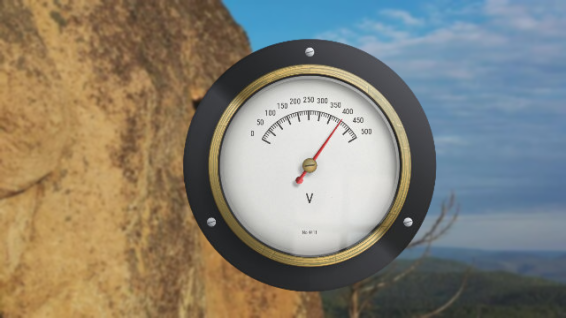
V 400
